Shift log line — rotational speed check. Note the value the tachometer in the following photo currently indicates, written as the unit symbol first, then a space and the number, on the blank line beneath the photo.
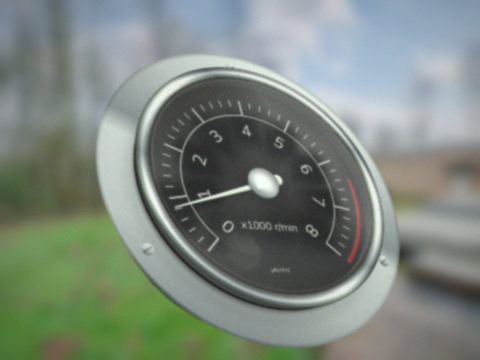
rpm 800
